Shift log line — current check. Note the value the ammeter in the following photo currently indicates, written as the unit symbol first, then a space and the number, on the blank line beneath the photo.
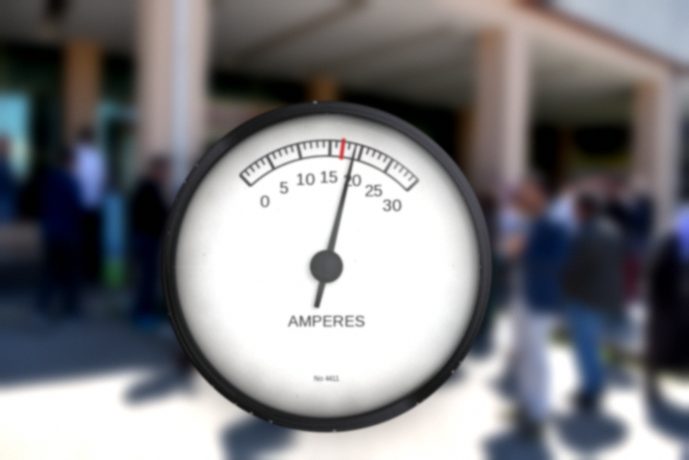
A 19
